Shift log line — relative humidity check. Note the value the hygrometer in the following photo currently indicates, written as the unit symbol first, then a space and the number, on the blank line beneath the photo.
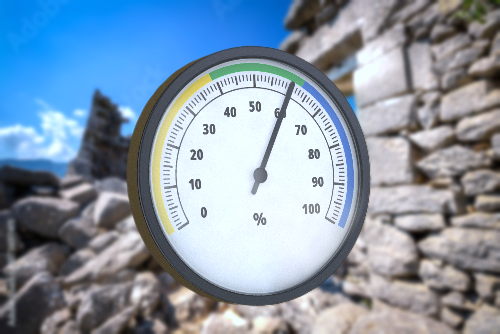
% 60
